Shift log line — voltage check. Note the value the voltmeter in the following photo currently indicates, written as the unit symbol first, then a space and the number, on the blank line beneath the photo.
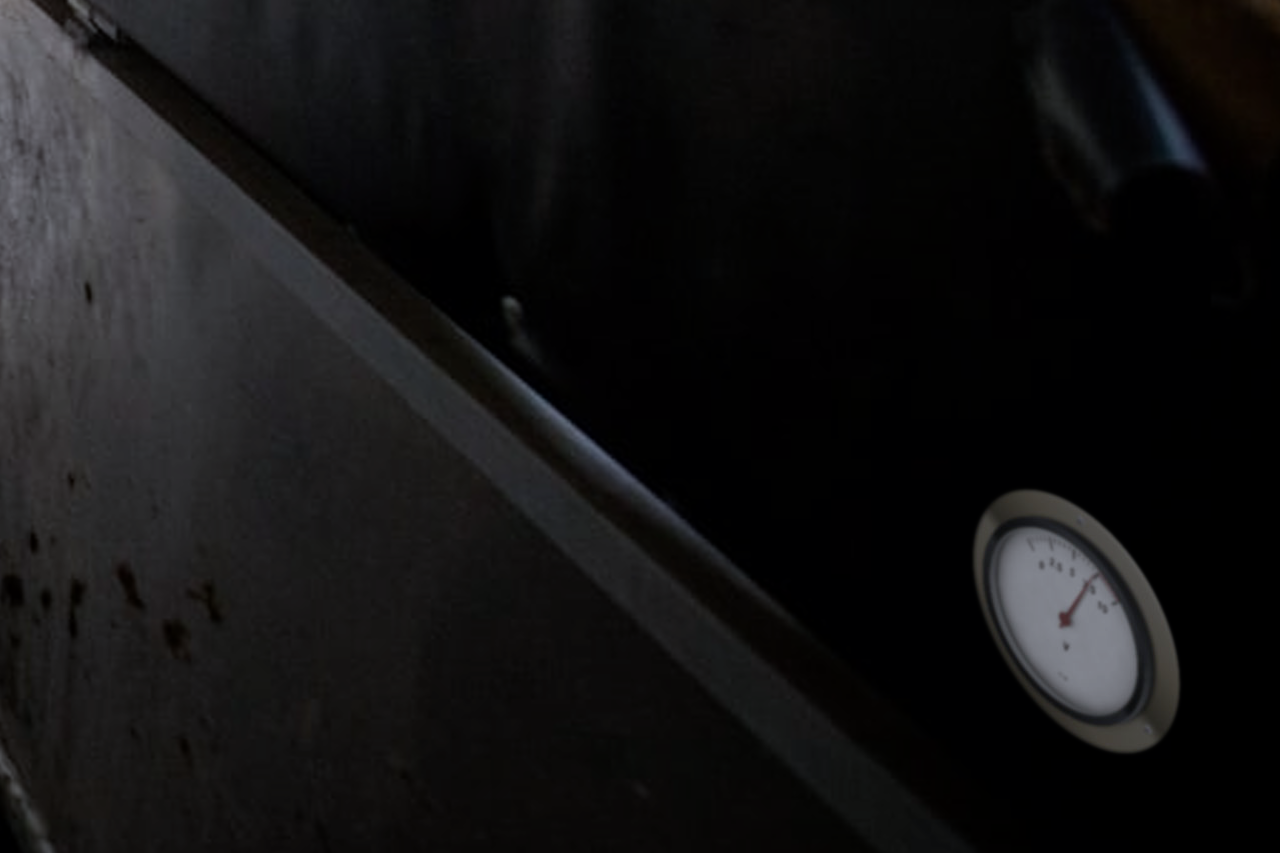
V 7.5
